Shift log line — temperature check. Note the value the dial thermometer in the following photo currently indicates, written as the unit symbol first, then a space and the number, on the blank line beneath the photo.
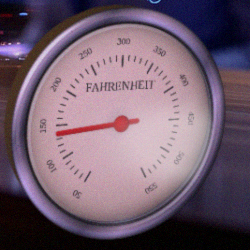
°F 140
